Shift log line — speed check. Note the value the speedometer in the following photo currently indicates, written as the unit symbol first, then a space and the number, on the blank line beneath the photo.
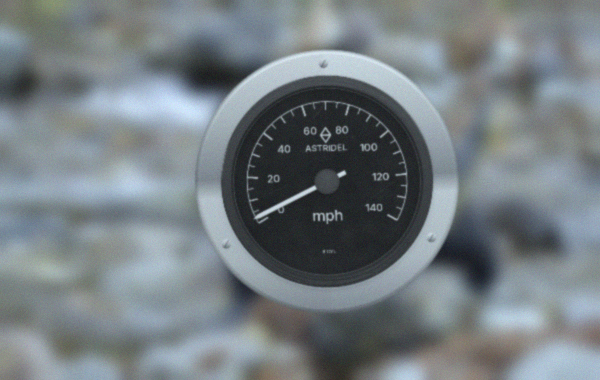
mph 2.5
